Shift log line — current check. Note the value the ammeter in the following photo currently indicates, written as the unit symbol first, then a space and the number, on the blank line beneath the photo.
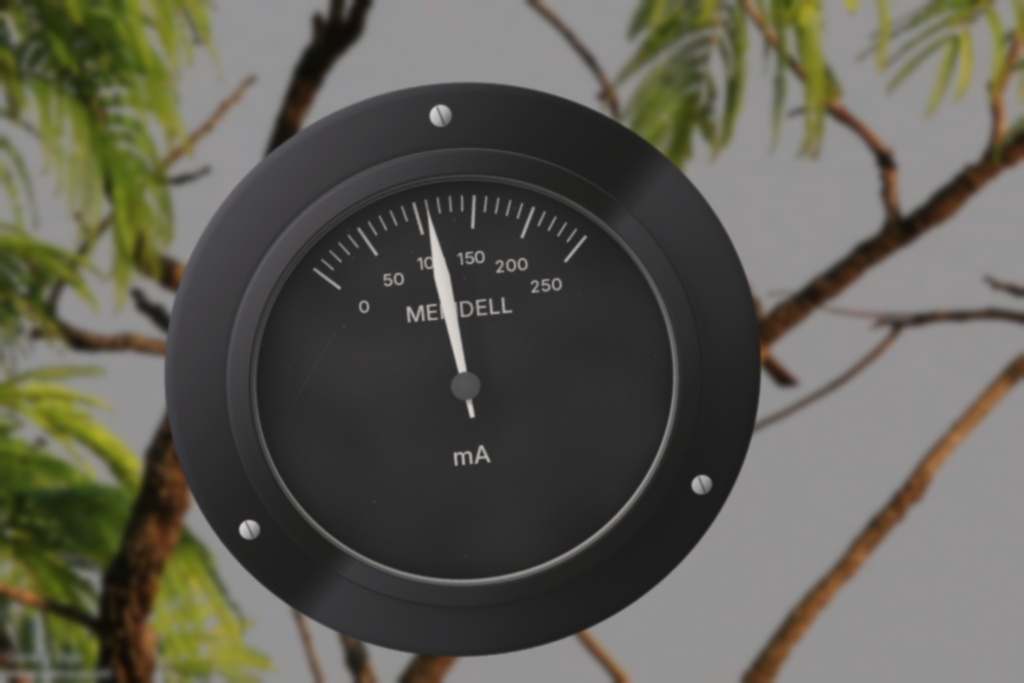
mA 110
